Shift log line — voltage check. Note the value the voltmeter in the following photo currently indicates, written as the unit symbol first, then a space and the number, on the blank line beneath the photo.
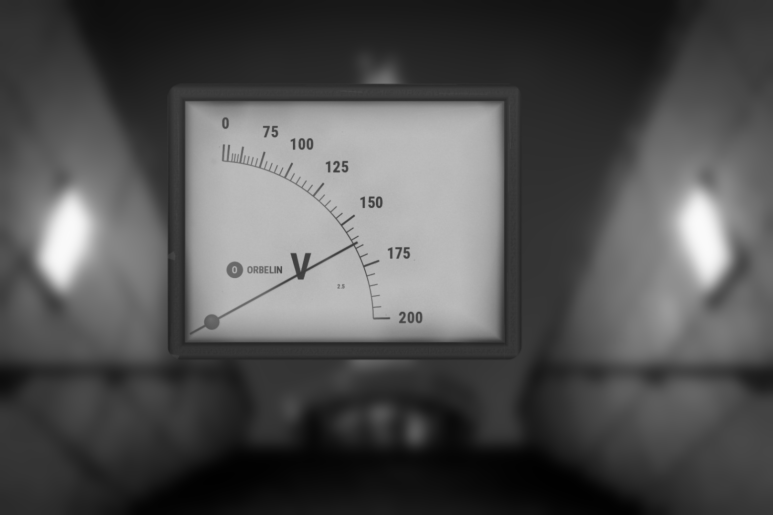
V 162.5
